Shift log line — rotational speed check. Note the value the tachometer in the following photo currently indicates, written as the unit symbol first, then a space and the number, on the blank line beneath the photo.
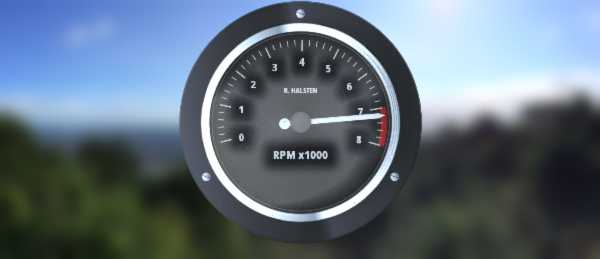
rpm 7200
